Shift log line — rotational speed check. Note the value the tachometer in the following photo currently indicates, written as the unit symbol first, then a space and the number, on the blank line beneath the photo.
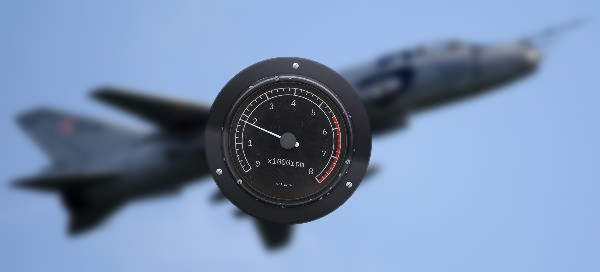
rpm 1800
